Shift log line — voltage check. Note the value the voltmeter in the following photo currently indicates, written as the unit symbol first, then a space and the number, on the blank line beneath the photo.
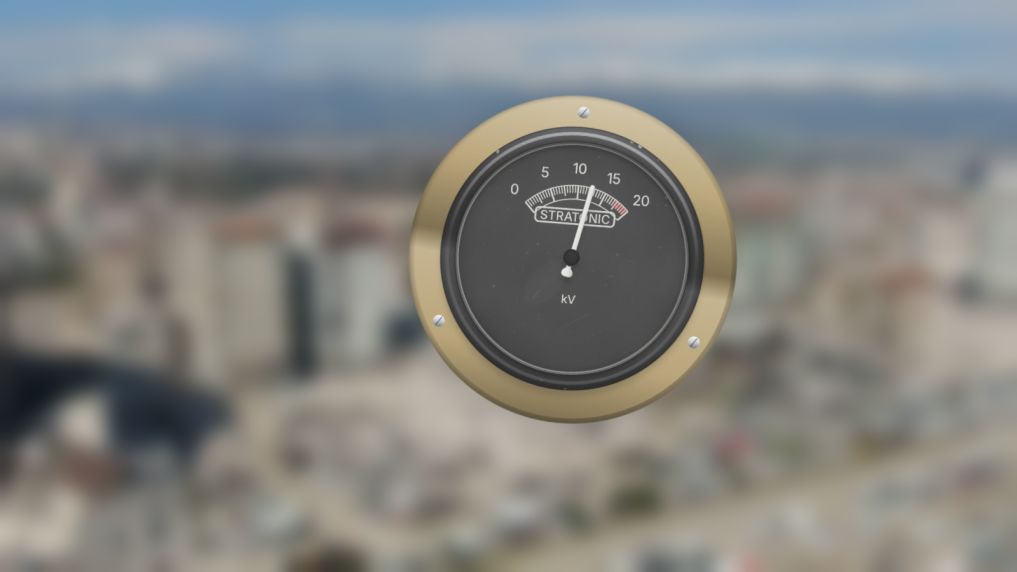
kV 12.5
